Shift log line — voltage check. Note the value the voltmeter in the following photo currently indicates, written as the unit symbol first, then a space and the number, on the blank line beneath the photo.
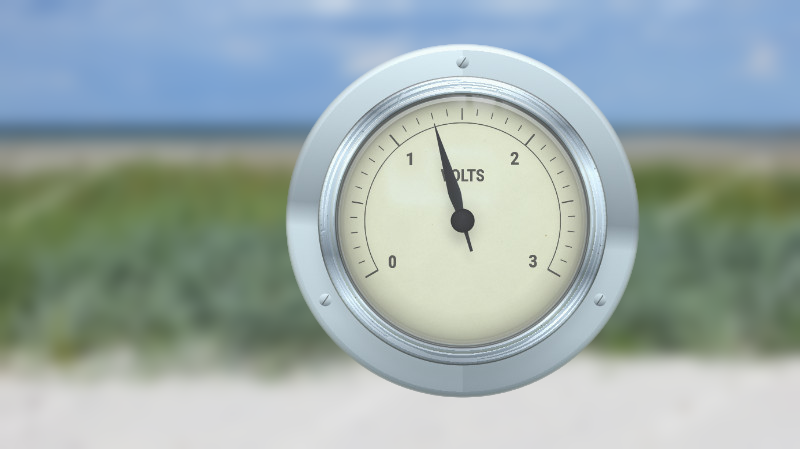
V 1.3
